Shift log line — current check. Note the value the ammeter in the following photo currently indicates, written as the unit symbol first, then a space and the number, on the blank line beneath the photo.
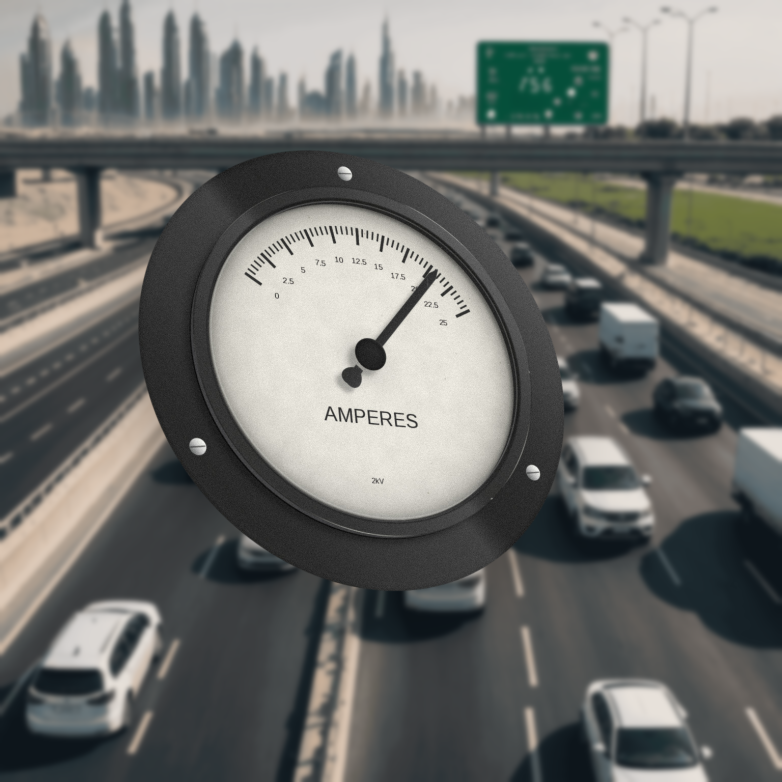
A 20.5
